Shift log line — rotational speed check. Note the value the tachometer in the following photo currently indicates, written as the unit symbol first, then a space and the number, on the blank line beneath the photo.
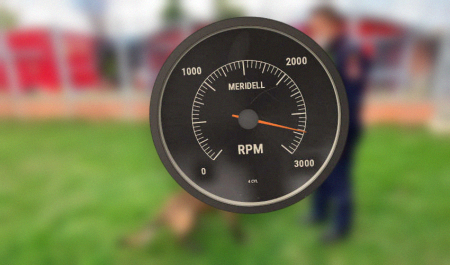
rpm 2700
